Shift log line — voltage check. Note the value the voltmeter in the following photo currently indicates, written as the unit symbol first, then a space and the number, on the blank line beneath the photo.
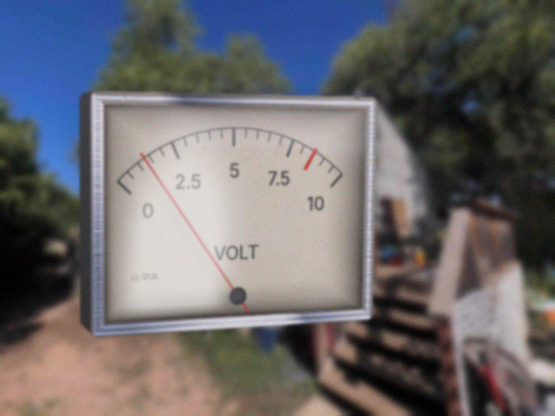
V 1.25
